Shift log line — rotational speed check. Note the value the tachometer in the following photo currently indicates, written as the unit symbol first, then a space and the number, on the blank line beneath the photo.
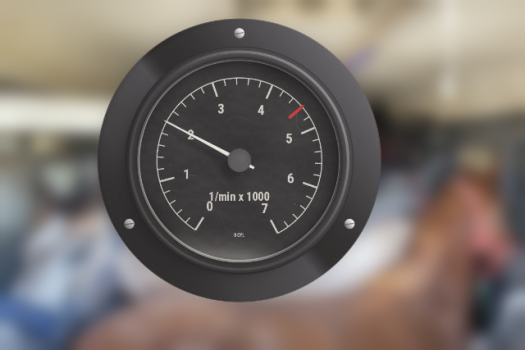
rpm 2000
